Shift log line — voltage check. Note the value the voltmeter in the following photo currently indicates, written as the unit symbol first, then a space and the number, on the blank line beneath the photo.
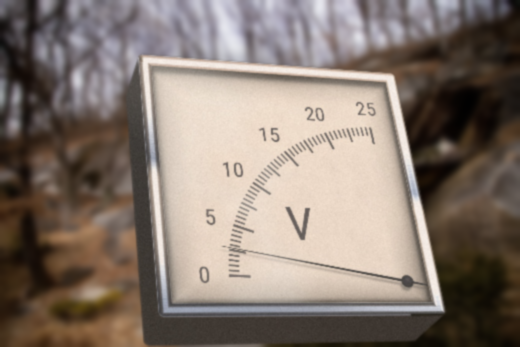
V 2.5
